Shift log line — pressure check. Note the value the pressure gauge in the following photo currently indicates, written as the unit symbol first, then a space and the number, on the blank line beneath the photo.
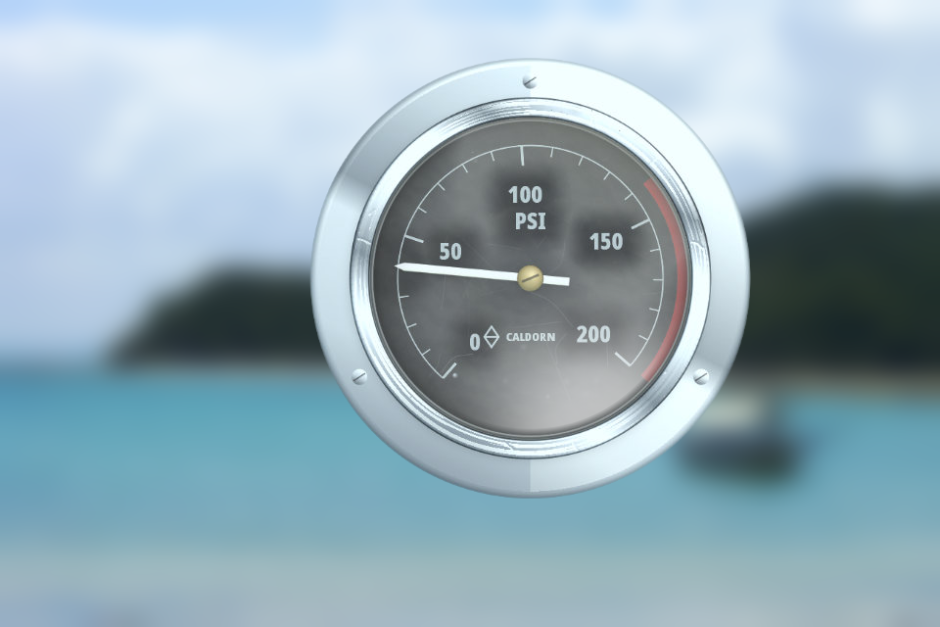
psi 40
